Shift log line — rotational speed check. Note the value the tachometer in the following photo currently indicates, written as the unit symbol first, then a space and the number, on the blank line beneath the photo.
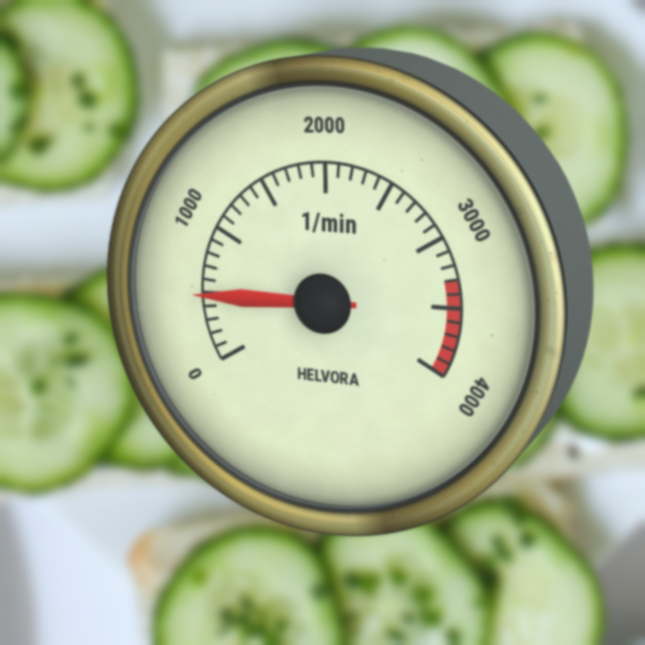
rpm 500
